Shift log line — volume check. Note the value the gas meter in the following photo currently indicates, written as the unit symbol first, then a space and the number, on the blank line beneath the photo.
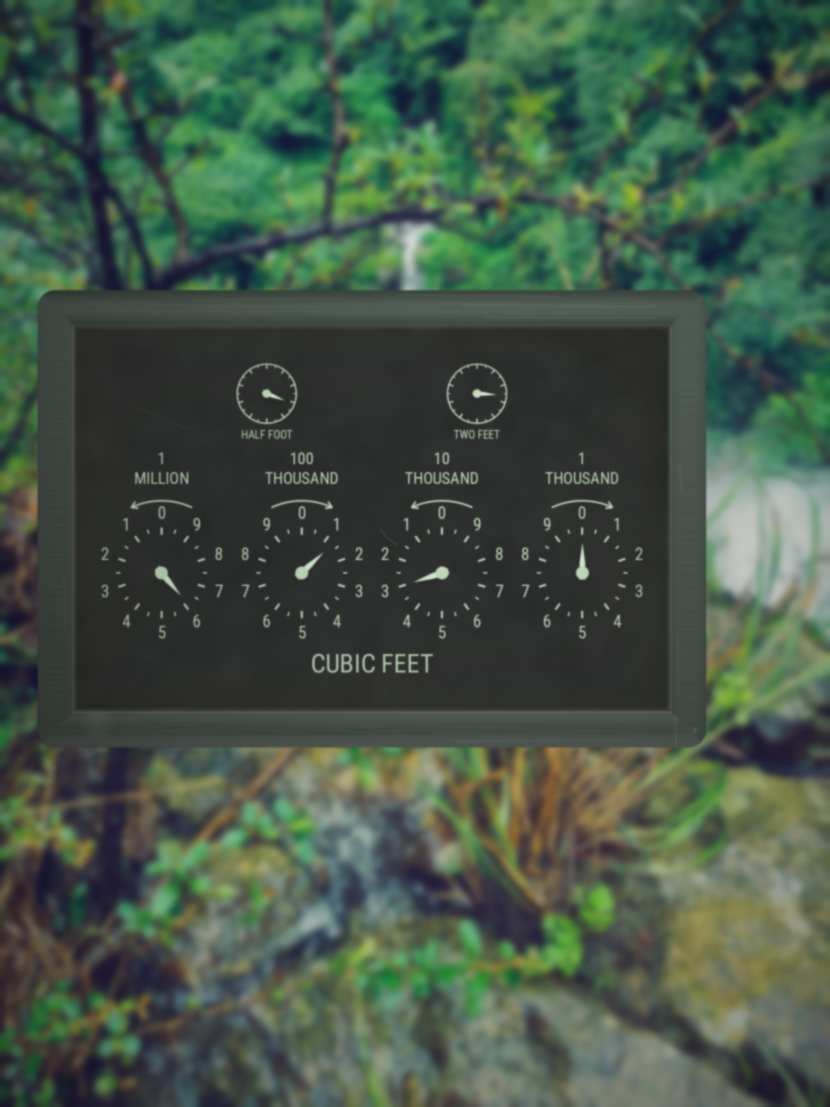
ft³ 613000
